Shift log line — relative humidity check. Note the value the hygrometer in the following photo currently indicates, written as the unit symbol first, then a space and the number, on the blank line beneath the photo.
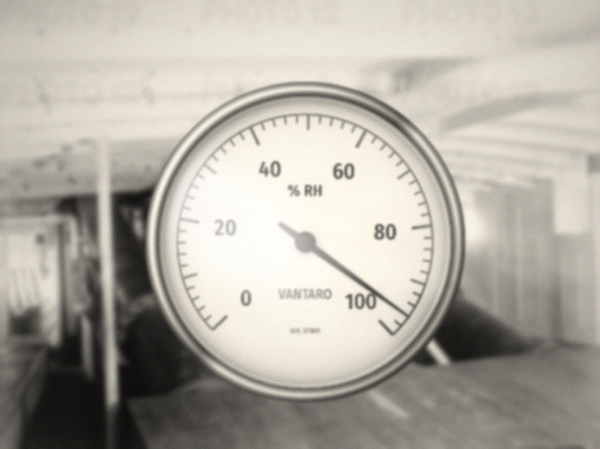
% 96
